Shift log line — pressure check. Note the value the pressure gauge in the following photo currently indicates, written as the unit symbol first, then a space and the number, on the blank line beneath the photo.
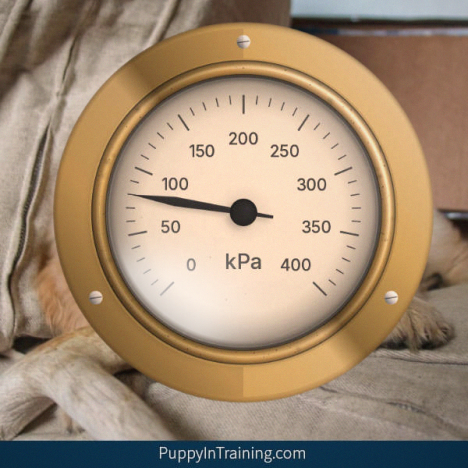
kPa 80
